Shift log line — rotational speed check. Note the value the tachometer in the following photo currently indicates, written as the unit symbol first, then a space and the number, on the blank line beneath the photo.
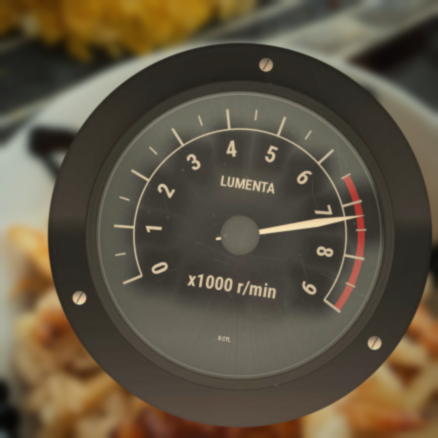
rpm 7250
